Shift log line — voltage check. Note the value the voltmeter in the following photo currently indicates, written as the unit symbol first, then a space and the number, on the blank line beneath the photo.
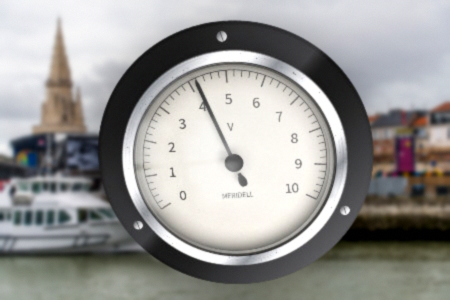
V 4.2
